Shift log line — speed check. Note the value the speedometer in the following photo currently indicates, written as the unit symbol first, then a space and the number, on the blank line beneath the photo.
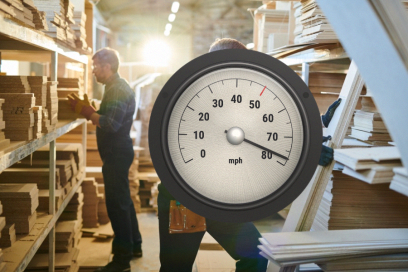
mph 77.5
